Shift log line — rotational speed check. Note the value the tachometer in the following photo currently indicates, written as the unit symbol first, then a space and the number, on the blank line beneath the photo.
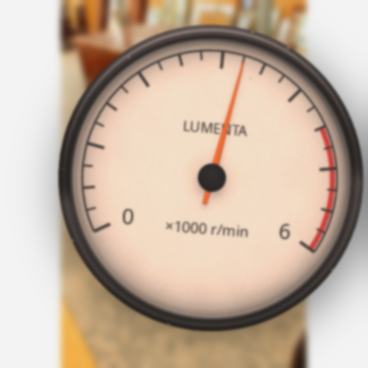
rpm 3250
